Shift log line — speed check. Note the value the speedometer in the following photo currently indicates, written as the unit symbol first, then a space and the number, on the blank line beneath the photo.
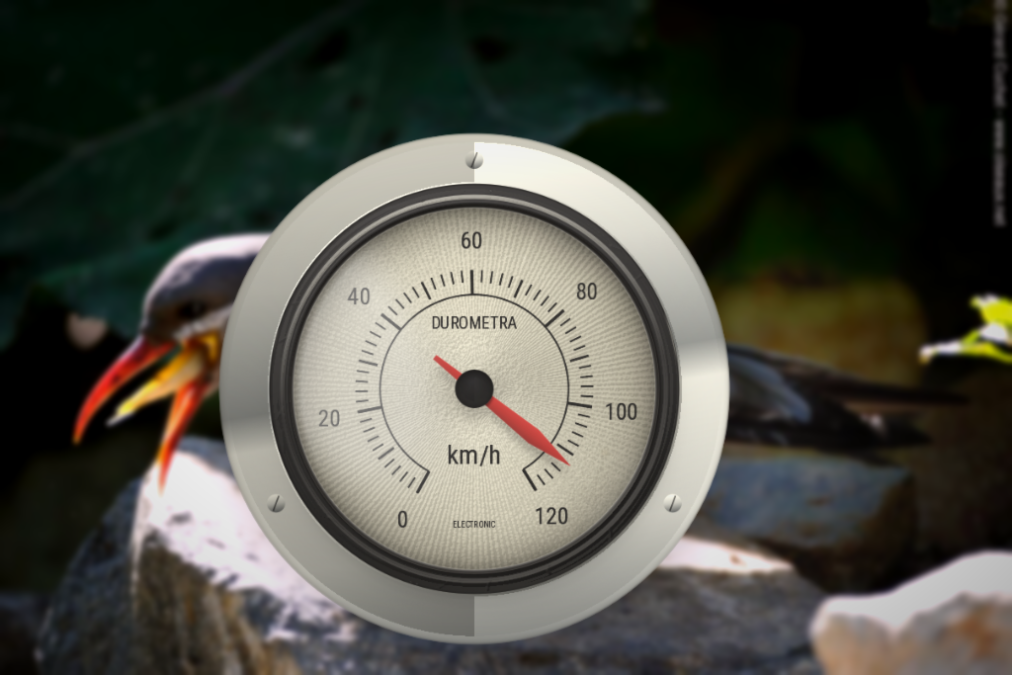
km/h 112
